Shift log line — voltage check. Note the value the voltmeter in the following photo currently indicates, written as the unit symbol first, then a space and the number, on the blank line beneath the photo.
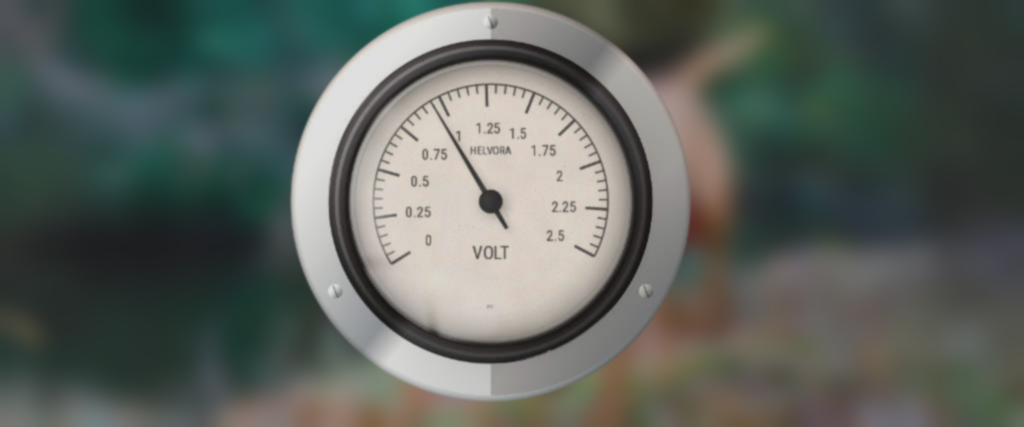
V 0.95
